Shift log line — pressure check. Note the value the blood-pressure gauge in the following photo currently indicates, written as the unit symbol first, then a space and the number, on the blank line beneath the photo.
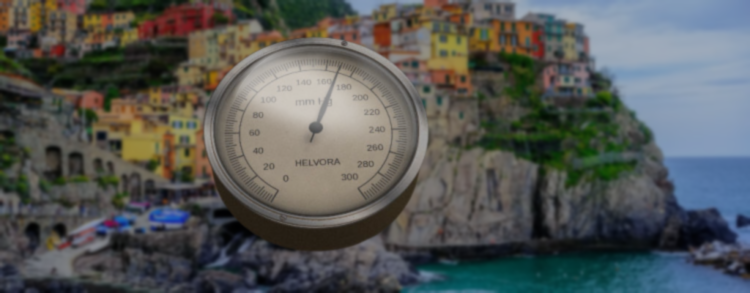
mmHg 170
